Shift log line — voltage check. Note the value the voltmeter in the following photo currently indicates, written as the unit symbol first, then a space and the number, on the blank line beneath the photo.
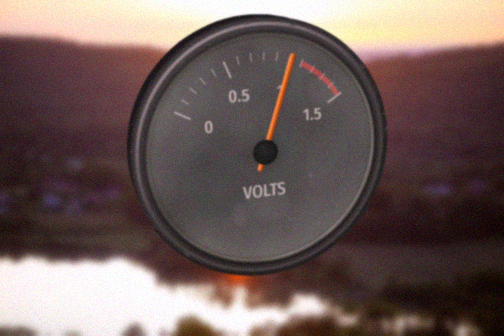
V 1
